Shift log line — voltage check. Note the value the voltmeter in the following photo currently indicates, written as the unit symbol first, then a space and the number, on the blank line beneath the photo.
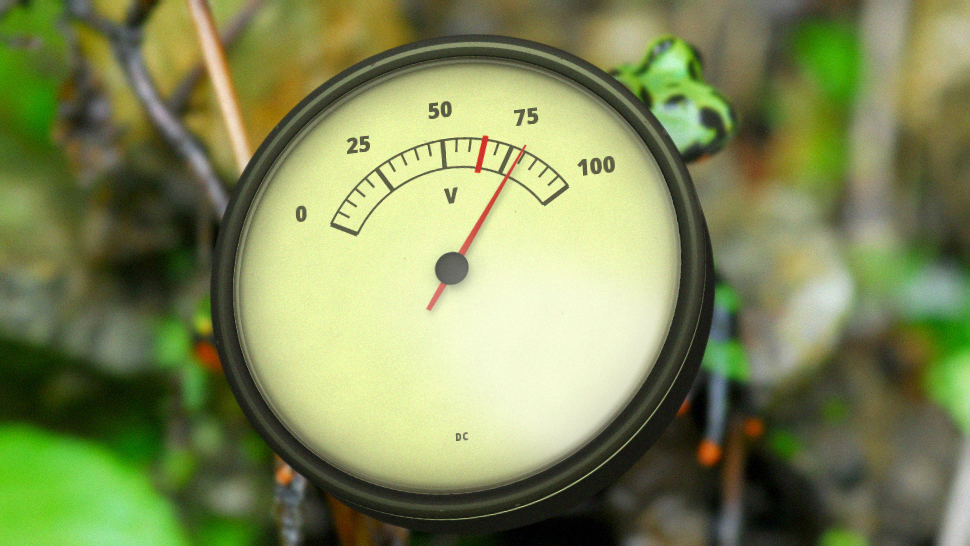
V 80
